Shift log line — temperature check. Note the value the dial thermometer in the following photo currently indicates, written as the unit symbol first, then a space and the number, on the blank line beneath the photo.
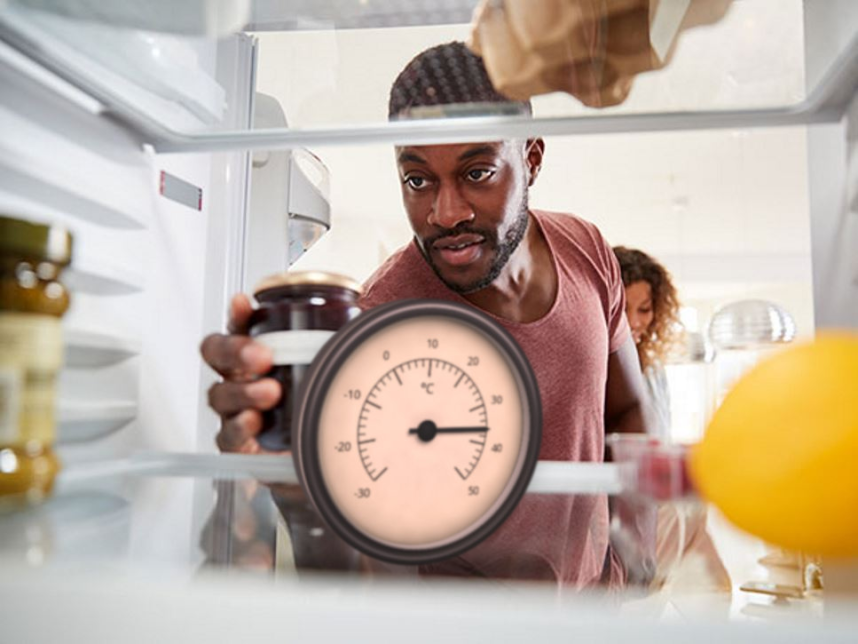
°C 36
